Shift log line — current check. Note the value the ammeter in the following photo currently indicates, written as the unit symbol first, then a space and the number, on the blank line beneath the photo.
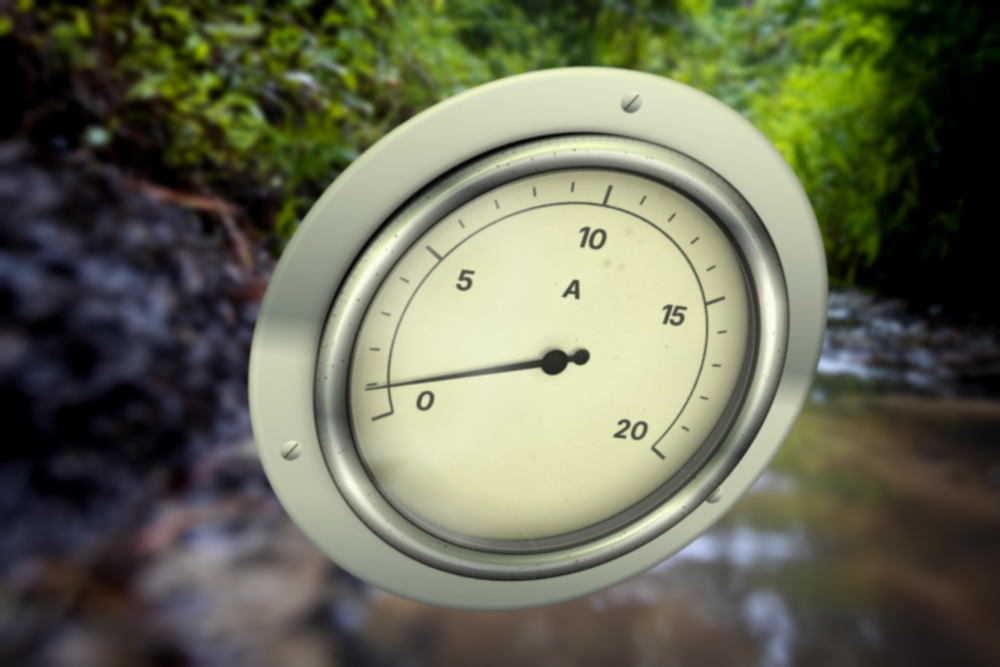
A 1
